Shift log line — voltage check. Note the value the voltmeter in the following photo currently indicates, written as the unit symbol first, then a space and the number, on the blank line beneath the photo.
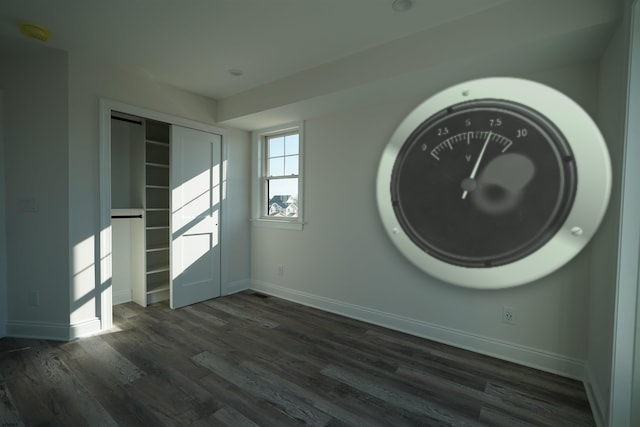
V 7.5
